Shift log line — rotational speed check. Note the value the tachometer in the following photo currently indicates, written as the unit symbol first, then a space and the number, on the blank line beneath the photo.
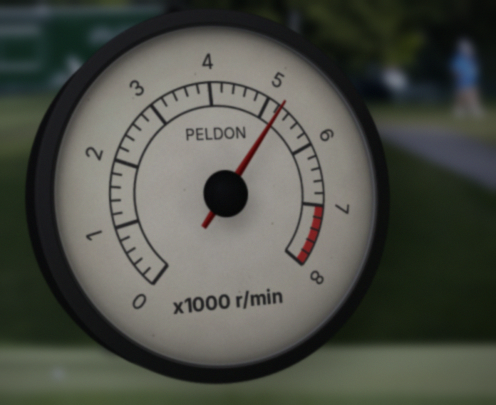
rpm 5200
